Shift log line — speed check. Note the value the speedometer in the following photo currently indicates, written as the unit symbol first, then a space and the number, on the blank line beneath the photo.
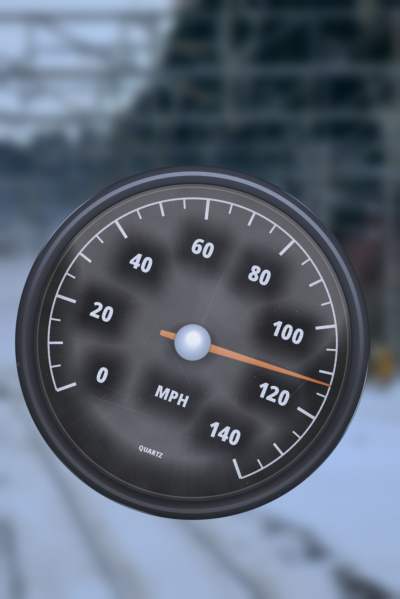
mph 112.5
